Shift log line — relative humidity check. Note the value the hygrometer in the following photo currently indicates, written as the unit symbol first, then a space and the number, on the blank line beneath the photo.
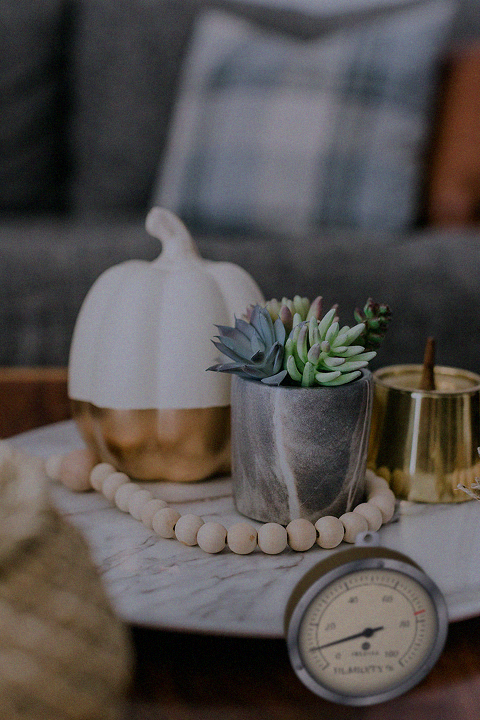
% 10
